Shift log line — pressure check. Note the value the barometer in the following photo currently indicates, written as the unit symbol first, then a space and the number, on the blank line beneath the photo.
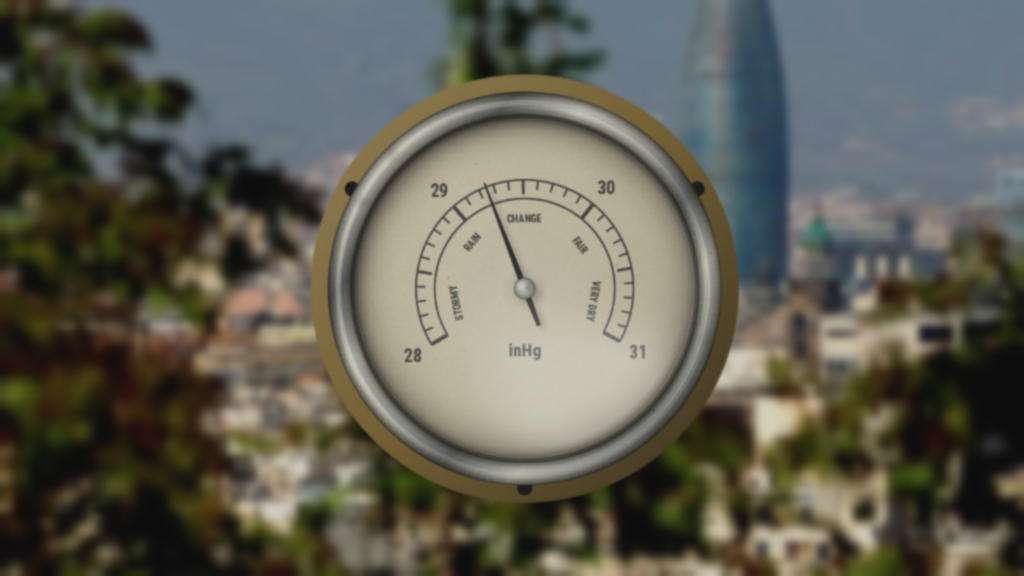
inHg 29.25
